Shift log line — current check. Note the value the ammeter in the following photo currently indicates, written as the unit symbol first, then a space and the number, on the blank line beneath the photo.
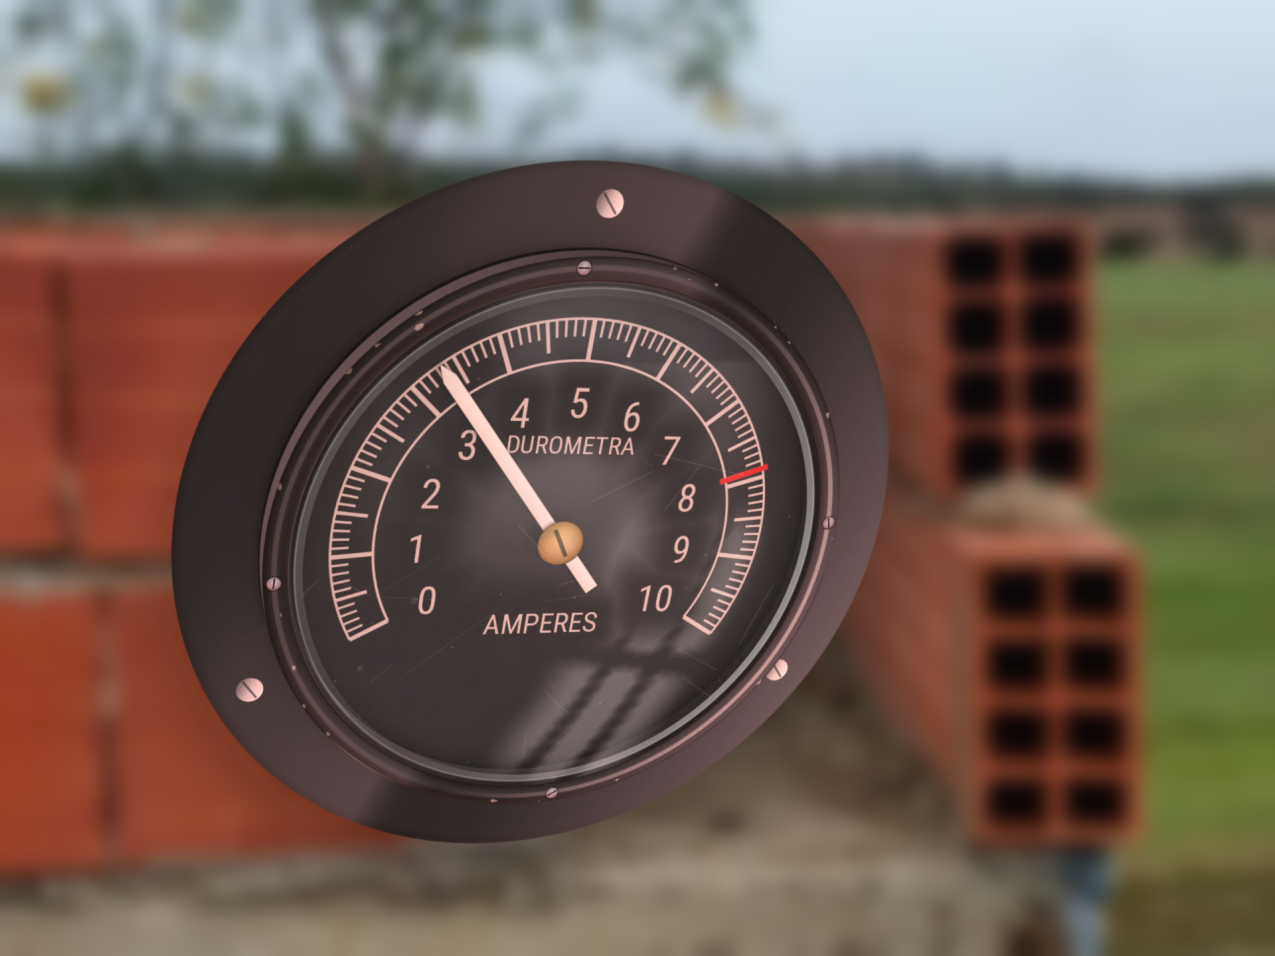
A 3.35
